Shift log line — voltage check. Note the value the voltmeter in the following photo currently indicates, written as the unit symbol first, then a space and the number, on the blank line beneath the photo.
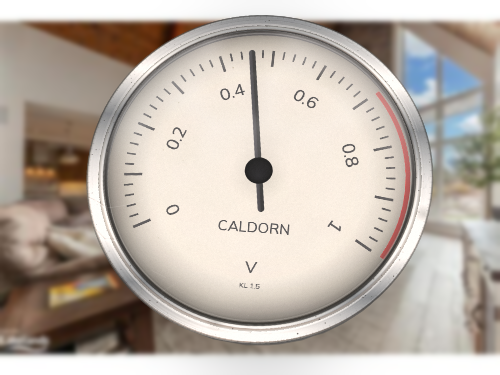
V 0.46
